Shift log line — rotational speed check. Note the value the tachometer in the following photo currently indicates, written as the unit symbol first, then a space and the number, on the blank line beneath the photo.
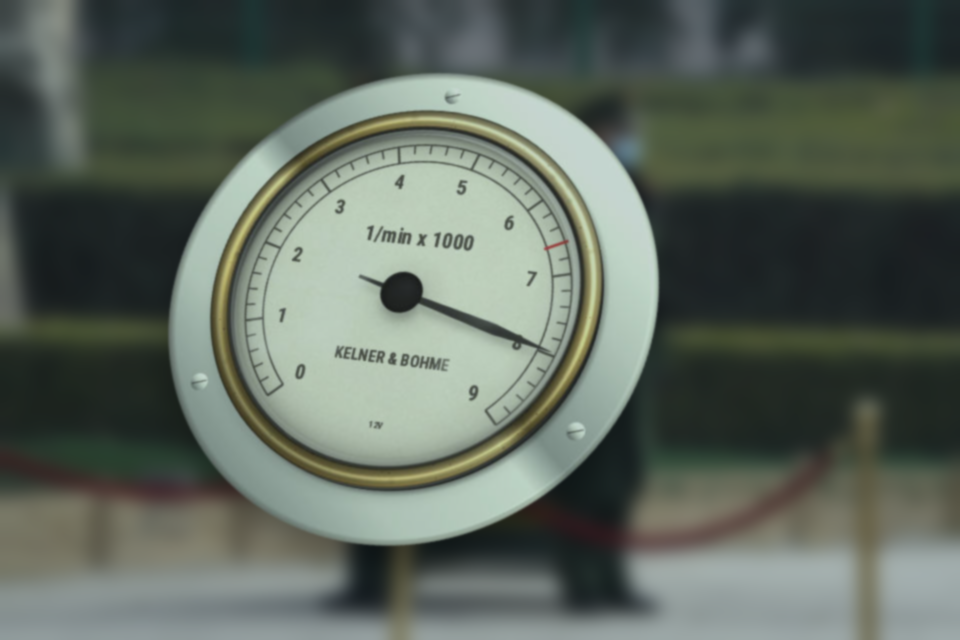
rpm 8000
